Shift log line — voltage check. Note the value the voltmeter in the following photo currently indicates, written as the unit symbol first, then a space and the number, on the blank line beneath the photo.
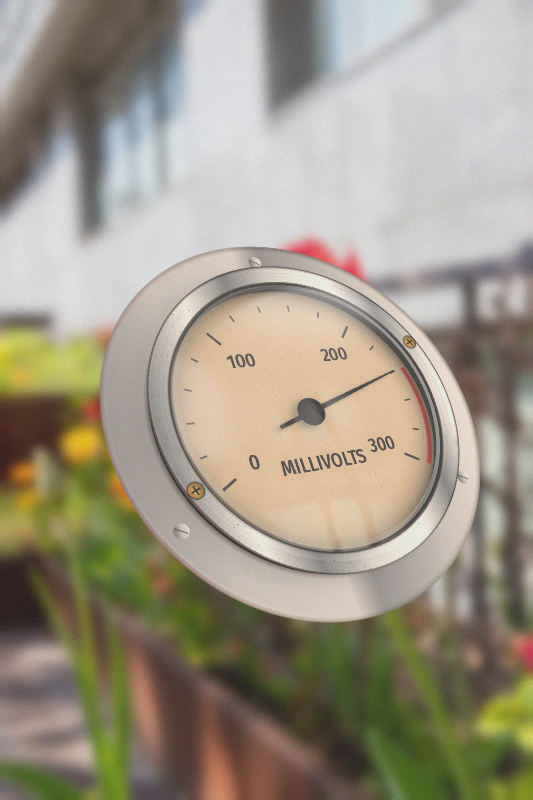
mV 240
